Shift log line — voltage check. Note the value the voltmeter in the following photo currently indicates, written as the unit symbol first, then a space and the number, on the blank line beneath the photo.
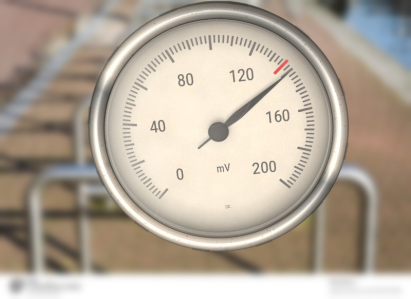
mV 140
